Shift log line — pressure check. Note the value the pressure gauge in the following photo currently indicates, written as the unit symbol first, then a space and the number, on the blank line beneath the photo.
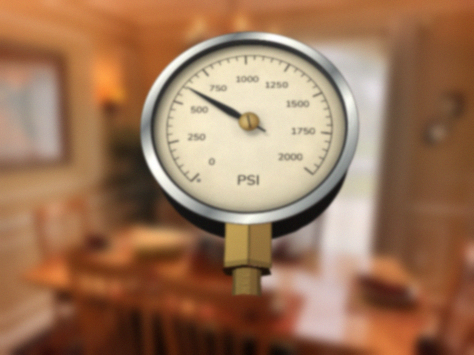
psi 600
